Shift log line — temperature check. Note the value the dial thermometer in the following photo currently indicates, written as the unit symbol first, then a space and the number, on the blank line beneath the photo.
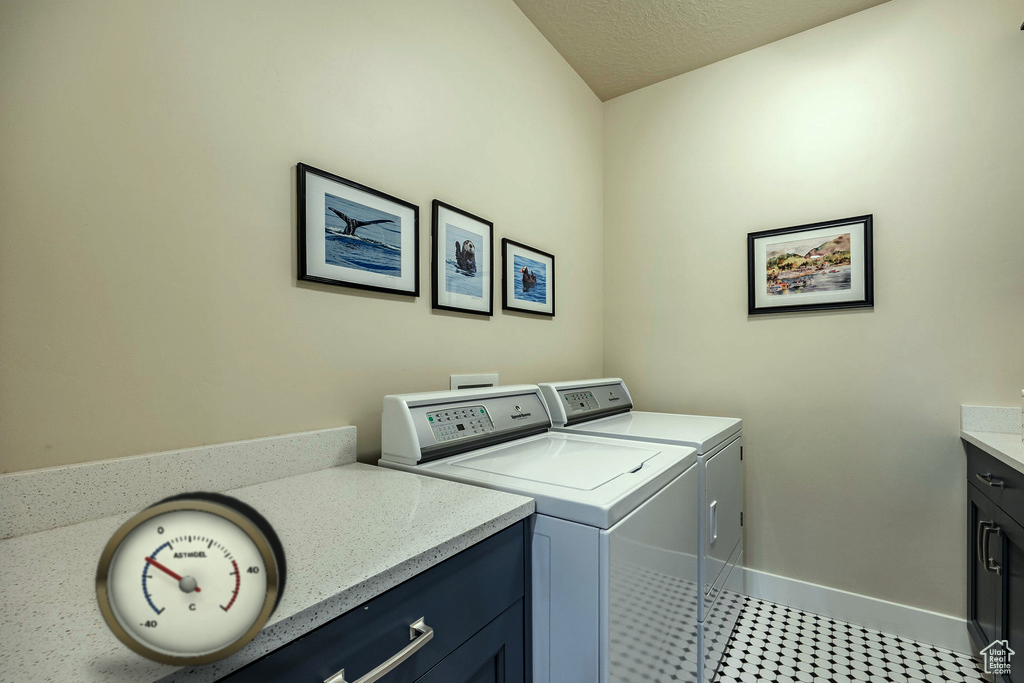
°C -10
